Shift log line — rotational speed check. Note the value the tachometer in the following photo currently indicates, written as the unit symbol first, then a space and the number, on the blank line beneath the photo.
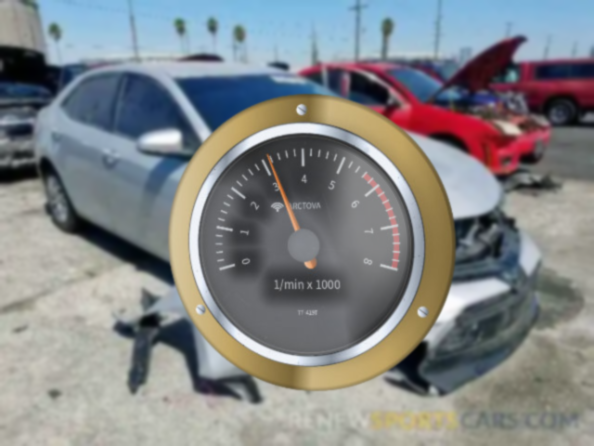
rpm 3200
